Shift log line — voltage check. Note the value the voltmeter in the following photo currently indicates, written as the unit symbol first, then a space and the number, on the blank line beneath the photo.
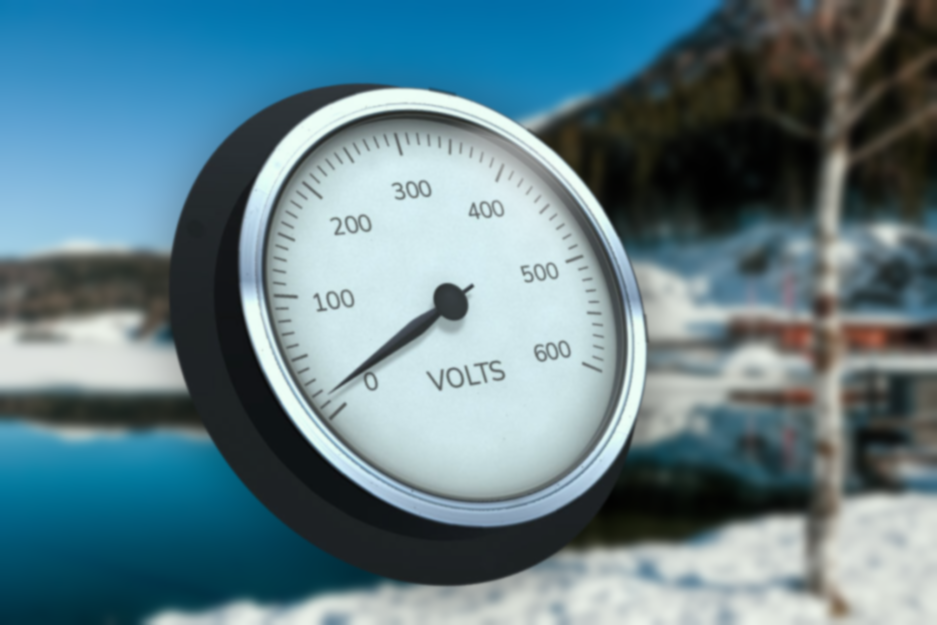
V 15
